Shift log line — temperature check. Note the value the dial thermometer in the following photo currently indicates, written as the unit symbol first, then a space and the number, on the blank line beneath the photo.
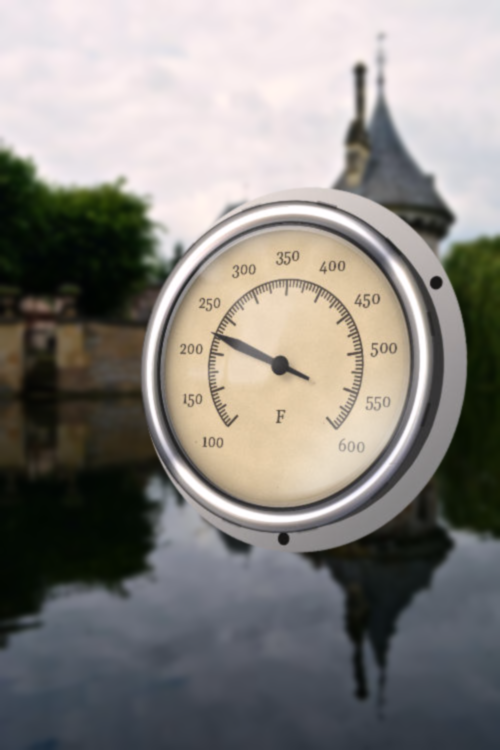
°F 225
